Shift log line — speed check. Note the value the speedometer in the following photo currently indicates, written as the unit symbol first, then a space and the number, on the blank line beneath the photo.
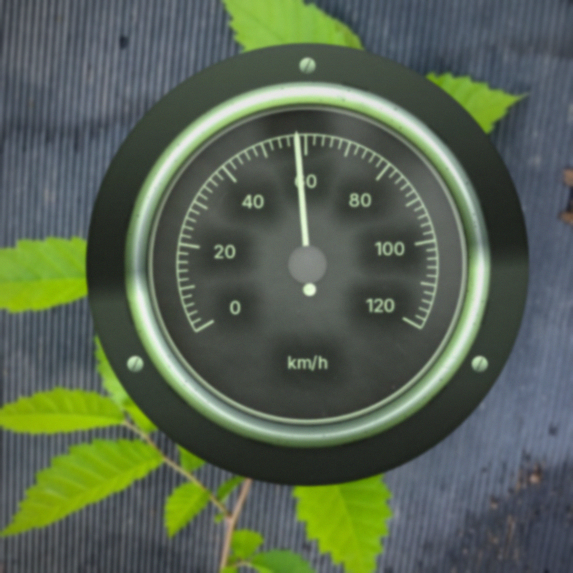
km/h 58
